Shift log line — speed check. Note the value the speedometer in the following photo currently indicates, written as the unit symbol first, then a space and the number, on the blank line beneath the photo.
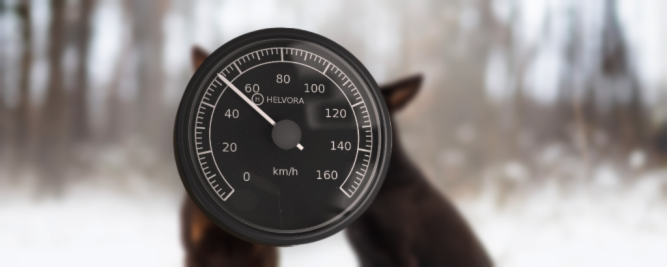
km/h 52
